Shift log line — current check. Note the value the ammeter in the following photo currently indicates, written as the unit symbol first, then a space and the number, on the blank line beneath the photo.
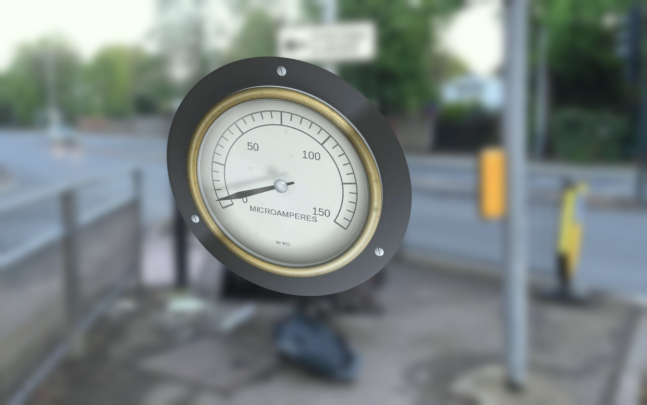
µA 5
